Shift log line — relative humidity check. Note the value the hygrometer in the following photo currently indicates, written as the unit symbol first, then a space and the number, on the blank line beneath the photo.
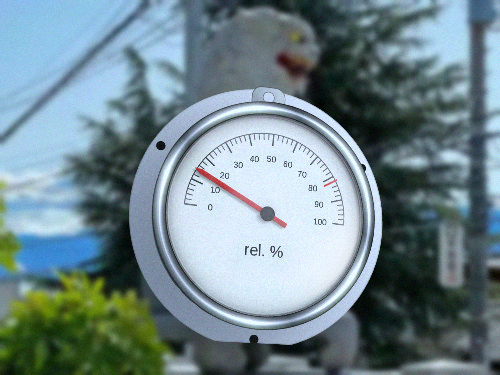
% 14
